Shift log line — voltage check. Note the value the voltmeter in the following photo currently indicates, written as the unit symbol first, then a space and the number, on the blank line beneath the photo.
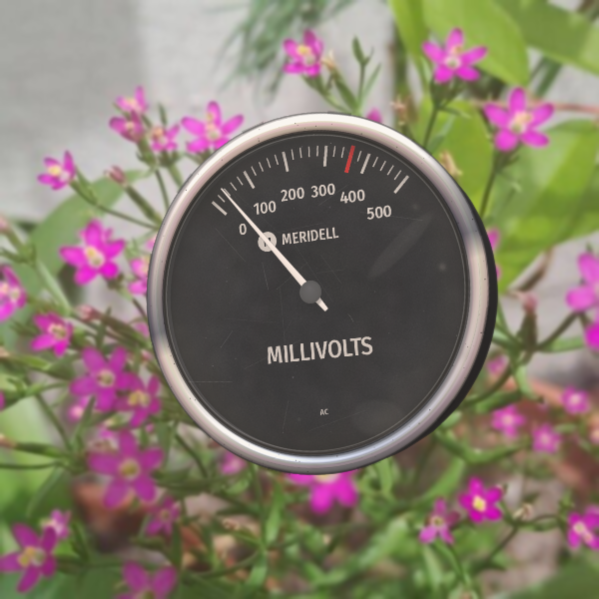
mV 40
